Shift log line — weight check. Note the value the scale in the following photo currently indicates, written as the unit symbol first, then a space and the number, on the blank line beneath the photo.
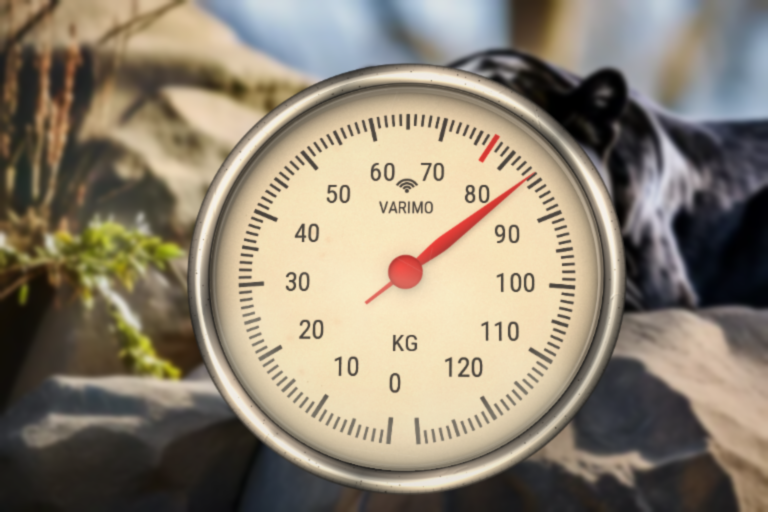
kg 84
